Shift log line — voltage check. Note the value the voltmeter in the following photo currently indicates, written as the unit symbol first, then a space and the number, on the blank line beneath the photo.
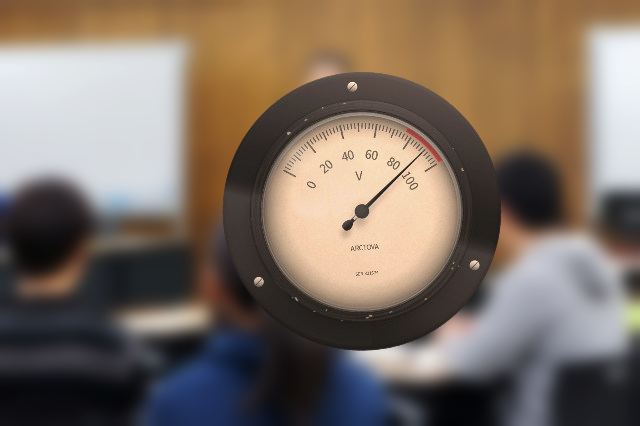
V 90
